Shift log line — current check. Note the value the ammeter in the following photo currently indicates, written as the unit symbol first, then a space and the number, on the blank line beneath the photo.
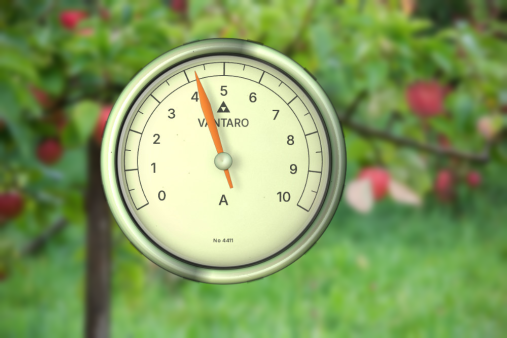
A 4.25
